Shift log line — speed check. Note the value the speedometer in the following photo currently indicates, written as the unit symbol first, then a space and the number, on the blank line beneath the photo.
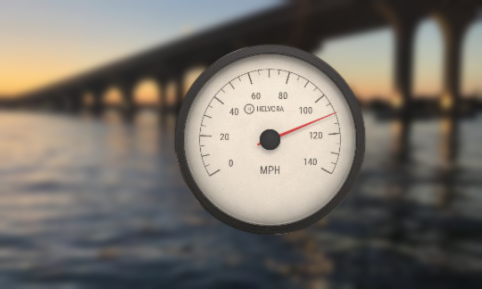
mph 110
